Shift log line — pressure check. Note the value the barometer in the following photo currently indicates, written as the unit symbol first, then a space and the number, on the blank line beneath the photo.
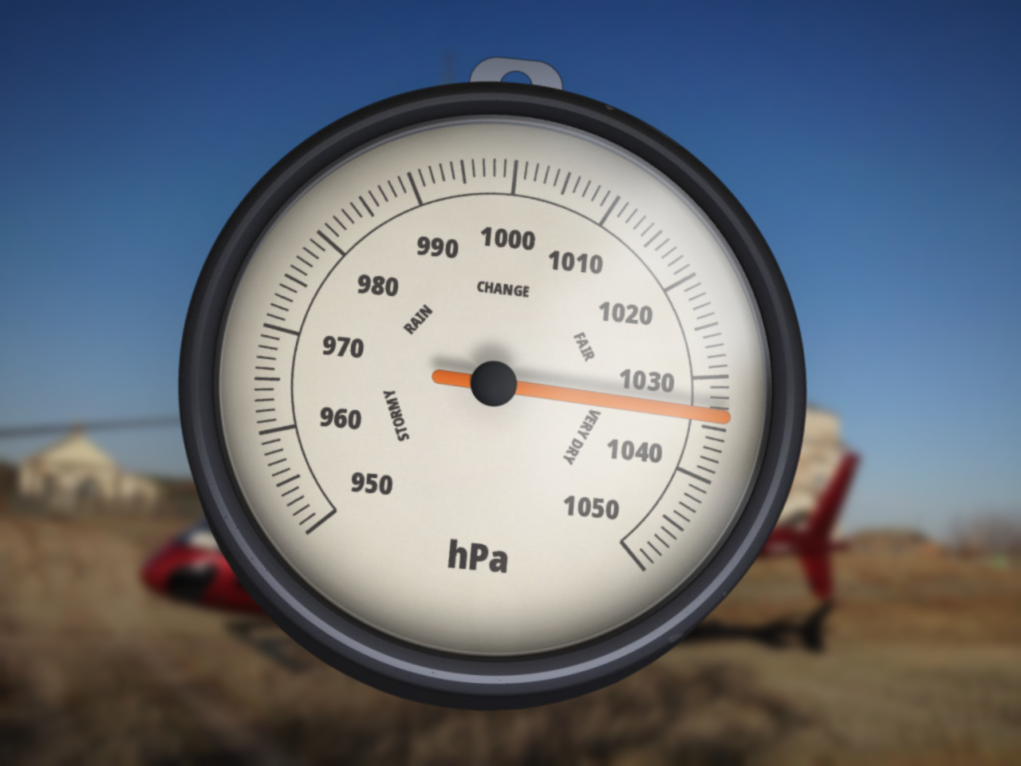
hPa 1034
